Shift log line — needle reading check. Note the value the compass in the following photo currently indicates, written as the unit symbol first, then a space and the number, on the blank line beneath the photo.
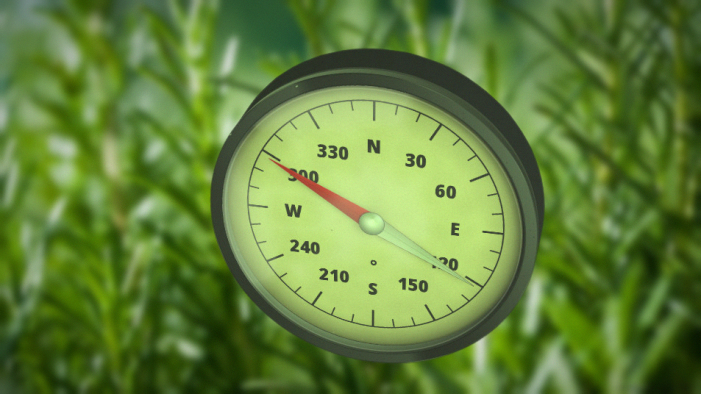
° 300
